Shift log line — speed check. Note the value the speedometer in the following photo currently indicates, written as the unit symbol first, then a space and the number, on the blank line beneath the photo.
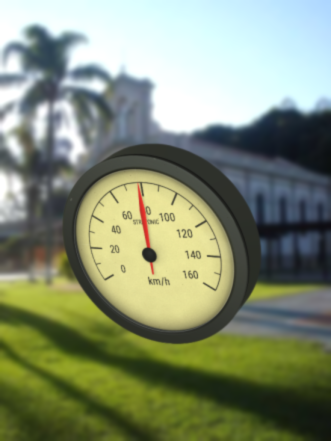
km/h 80
